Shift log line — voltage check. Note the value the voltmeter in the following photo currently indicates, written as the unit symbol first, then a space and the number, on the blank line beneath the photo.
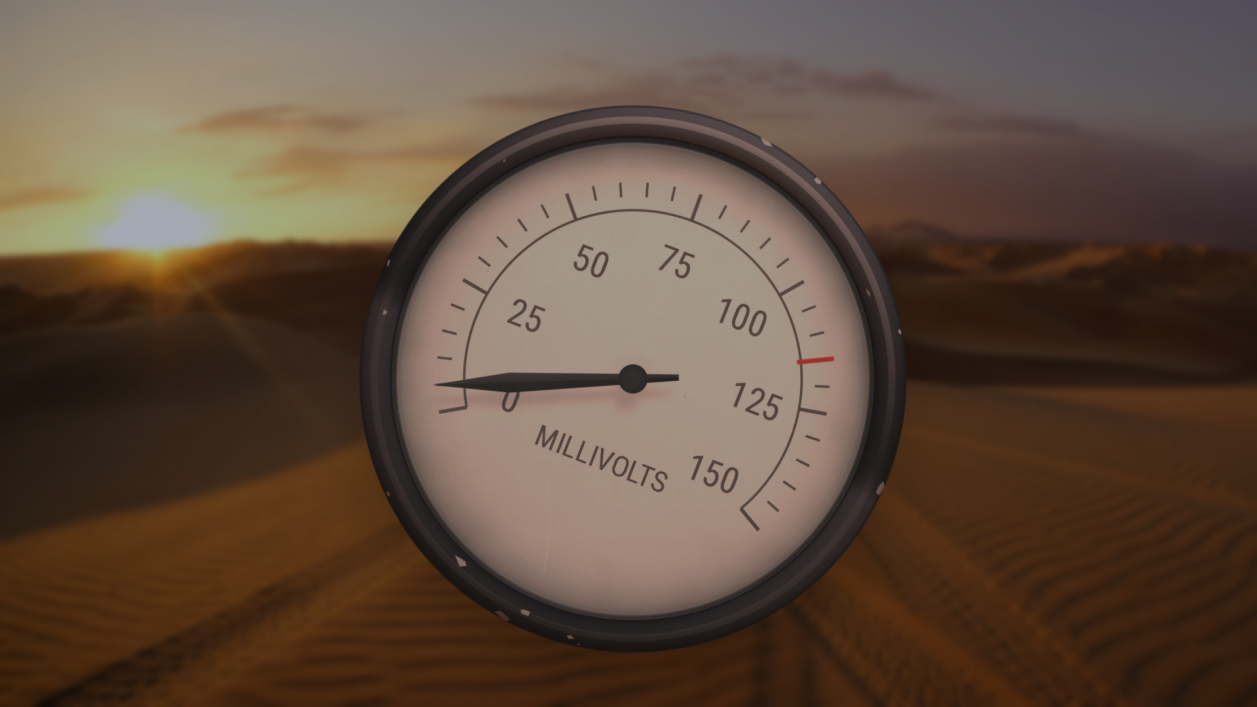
mV 5
